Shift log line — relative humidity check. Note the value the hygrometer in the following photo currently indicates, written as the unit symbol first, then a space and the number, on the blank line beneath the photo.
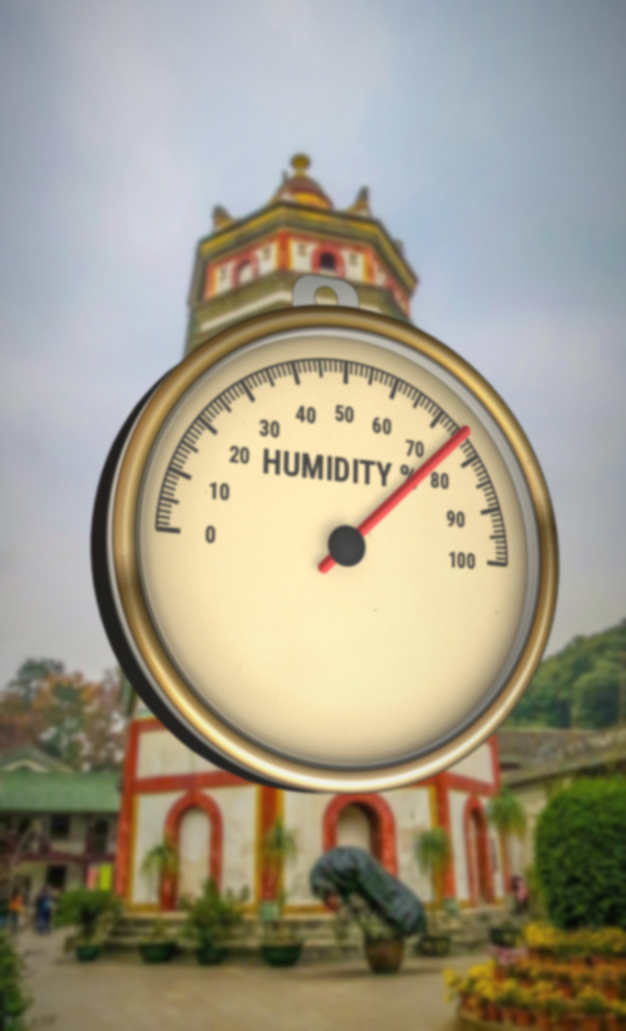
% 75
